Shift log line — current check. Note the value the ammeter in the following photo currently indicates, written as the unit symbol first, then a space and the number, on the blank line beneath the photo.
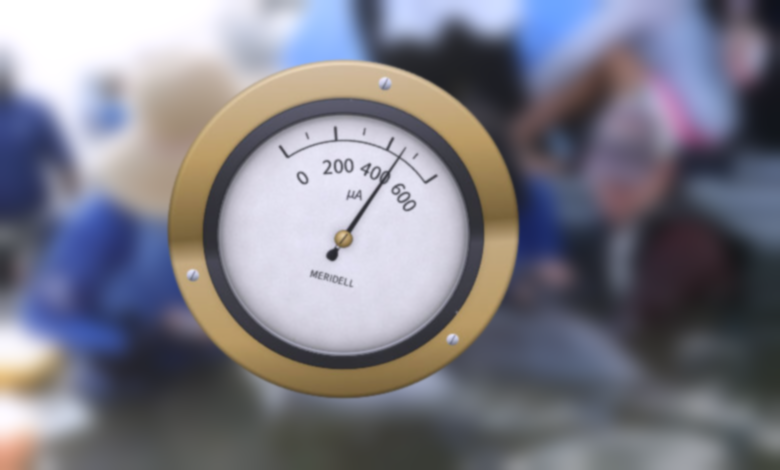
µA 450
